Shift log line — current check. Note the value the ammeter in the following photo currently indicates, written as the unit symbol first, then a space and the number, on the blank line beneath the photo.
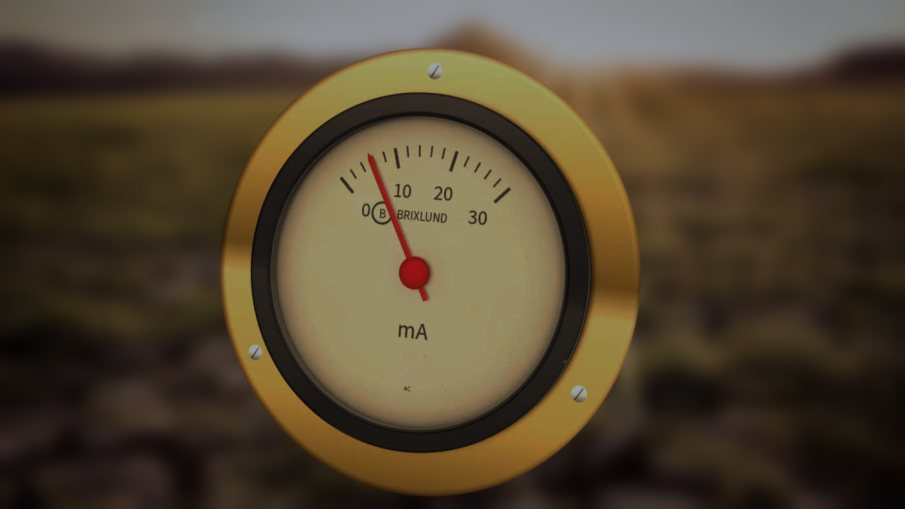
mA 6
